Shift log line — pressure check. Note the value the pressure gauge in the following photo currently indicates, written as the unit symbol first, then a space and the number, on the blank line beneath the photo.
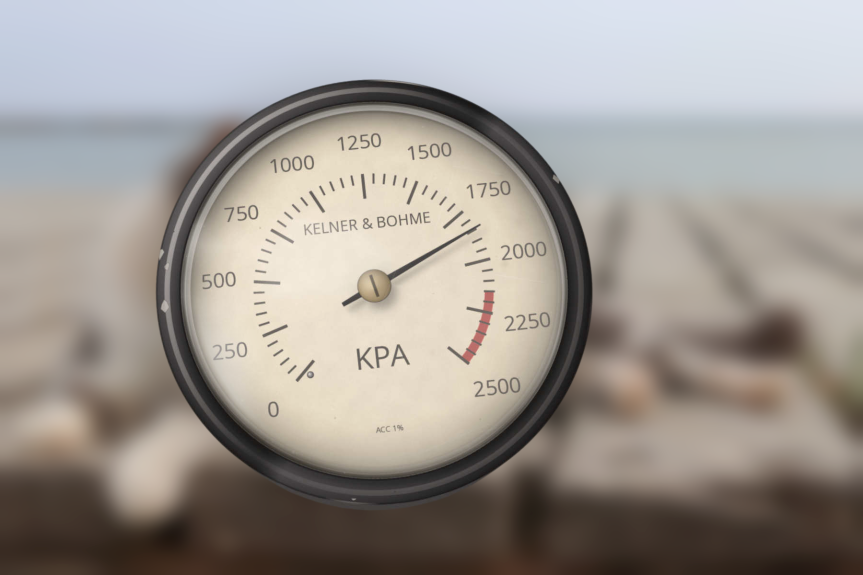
kPa 1850
